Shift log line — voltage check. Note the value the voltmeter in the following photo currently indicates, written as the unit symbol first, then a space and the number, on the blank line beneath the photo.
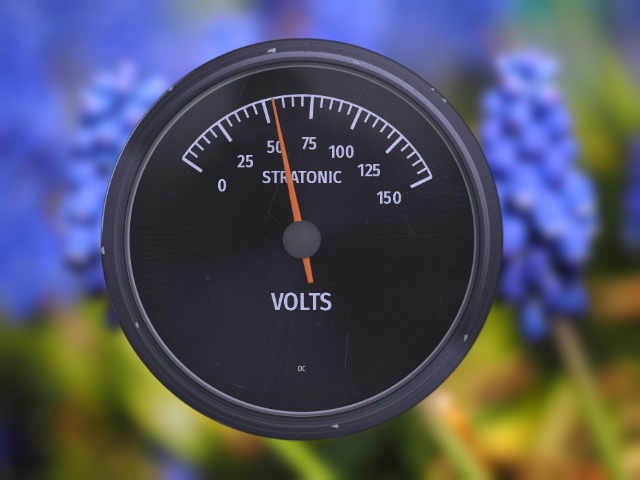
V 55
